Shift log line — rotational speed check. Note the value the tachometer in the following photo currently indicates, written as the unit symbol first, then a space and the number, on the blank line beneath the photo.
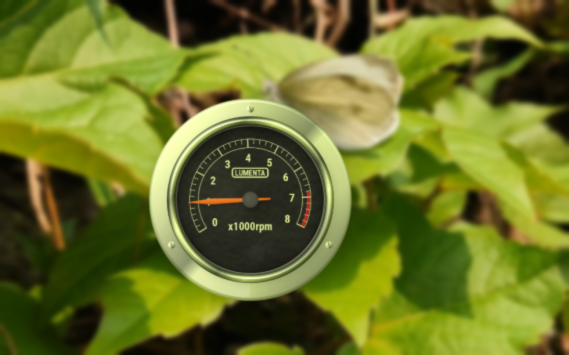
rpm 1000
